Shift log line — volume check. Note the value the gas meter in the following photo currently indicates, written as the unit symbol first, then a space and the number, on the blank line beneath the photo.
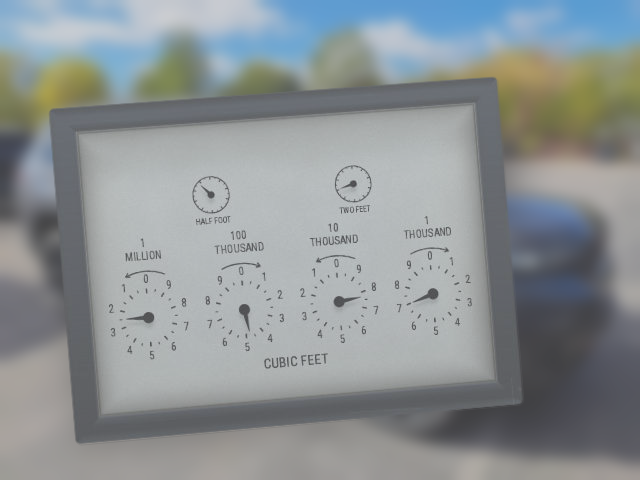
ft³ 247700
